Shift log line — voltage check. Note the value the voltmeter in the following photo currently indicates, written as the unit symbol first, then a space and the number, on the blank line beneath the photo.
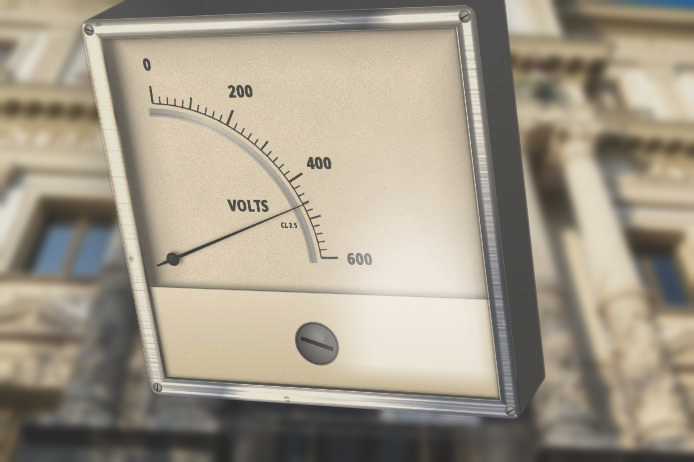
V 460
